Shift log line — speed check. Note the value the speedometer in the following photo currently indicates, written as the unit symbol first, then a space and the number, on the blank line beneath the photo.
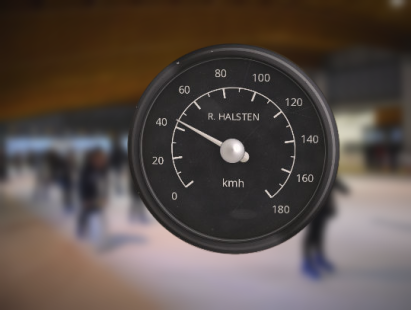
km/h 45
